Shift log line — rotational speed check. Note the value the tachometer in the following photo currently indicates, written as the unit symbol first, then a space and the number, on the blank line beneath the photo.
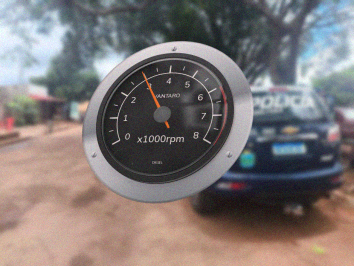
rpm 3000
